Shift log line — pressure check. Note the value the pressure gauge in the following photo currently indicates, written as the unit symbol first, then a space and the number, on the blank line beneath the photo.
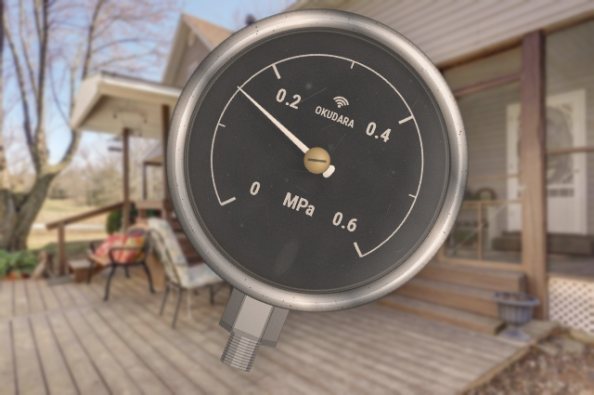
MPa 0.15
